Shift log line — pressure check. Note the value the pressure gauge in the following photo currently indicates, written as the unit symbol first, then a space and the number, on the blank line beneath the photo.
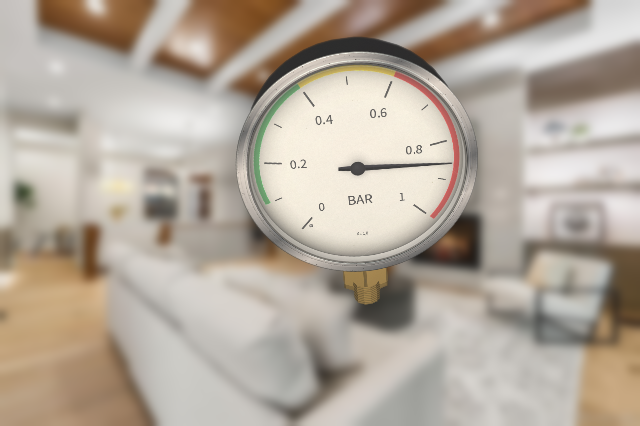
bar 0.85
